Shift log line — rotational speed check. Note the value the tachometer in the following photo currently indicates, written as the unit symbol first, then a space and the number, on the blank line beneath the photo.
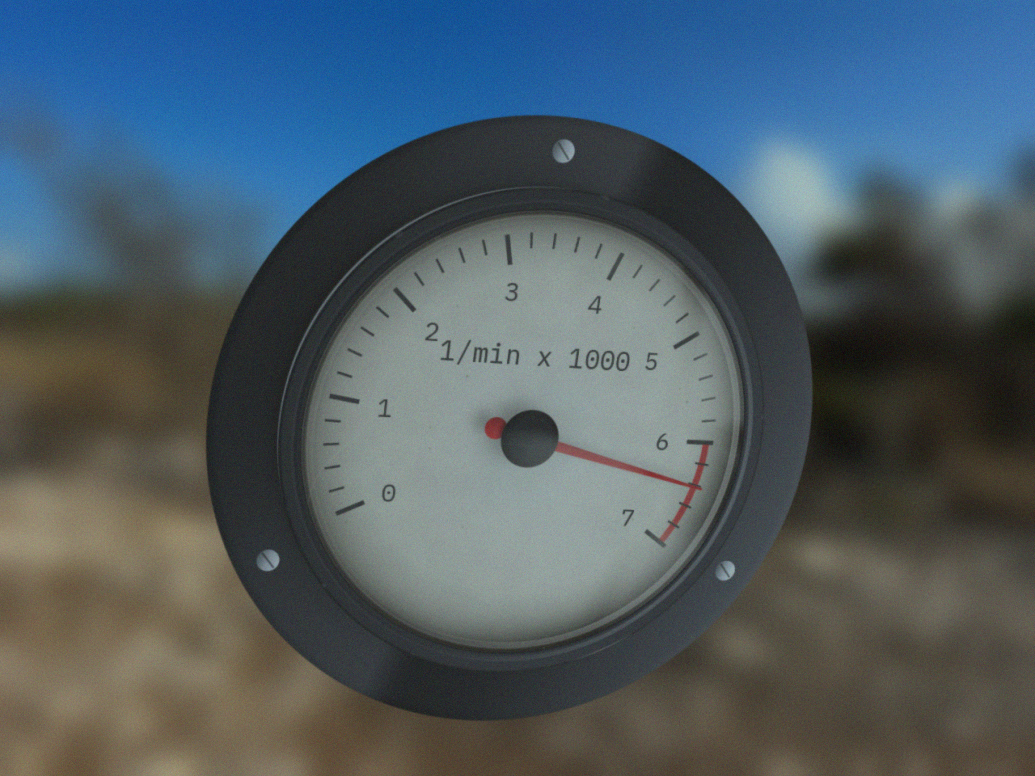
rpm 6400
